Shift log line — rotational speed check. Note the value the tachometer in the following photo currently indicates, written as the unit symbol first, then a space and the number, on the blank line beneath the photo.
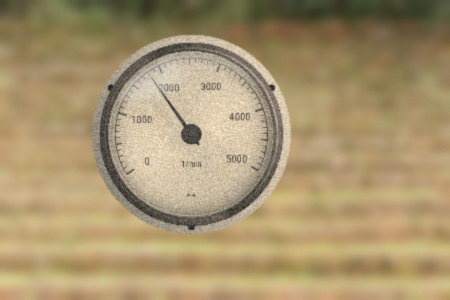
rpm 1800
